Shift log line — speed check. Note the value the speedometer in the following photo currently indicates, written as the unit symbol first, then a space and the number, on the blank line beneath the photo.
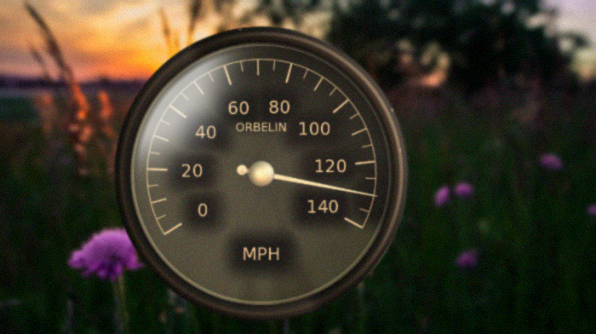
mph 130
